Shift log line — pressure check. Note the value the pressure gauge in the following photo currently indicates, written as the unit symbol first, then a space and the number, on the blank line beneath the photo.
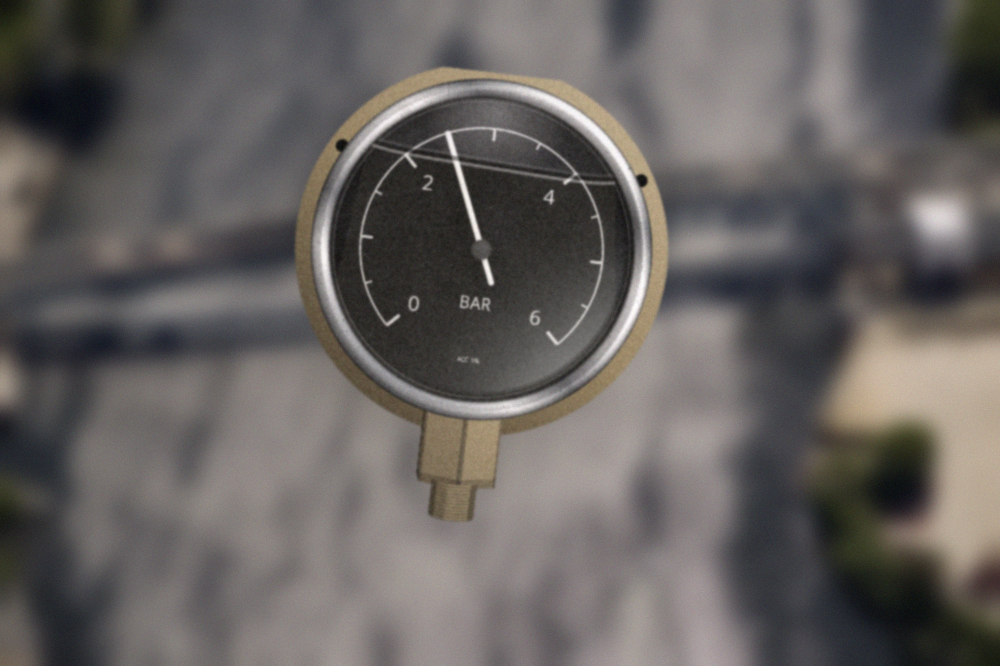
bar 2.5
